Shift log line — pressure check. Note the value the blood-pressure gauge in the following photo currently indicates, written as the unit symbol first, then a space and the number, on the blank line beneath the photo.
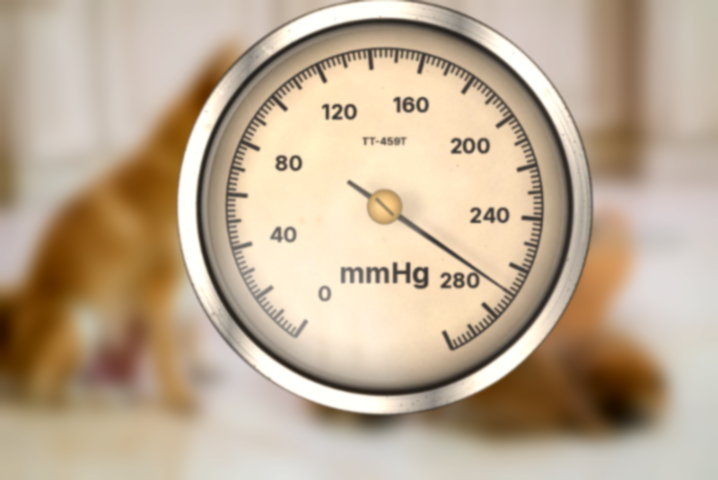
mmHg 270
